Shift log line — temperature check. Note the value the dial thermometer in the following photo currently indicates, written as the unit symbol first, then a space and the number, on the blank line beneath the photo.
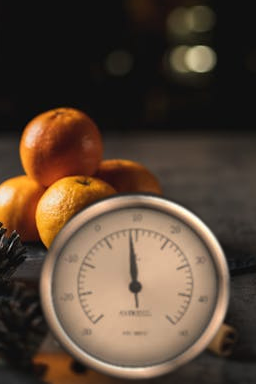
°C 8
